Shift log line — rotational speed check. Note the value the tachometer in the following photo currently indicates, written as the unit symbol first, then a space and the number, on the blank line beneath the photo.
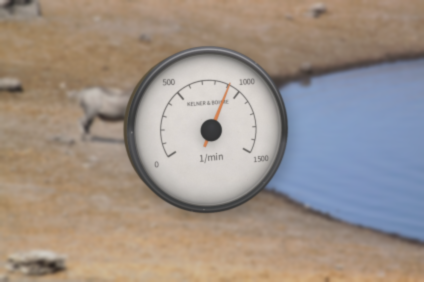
rpm 900
